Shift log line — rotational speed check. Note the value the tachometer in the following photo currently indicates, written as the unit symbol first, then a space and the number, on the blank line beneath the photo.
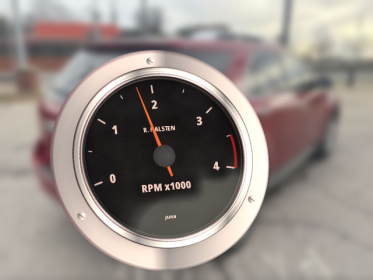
rpm 1750
